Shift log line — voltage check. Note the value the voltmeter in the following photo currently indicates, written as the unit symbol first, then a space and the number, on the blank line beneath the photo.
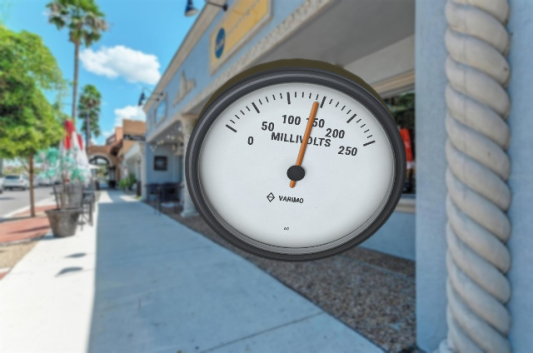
mV 140
